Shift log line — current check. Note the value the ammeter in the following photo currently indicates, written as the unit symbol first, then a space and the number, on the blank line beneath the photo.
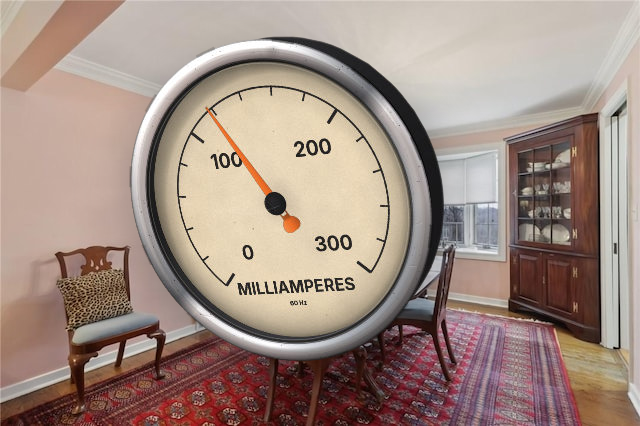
mA 120
